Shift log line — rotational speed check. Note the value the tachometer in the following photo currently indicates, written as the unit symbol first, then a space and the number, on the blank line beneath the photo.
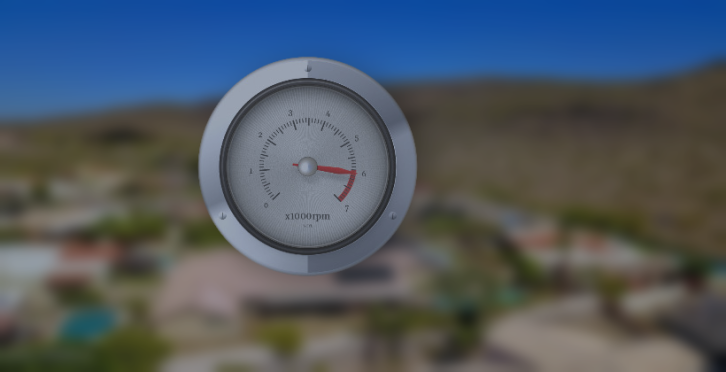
rpm 6000
